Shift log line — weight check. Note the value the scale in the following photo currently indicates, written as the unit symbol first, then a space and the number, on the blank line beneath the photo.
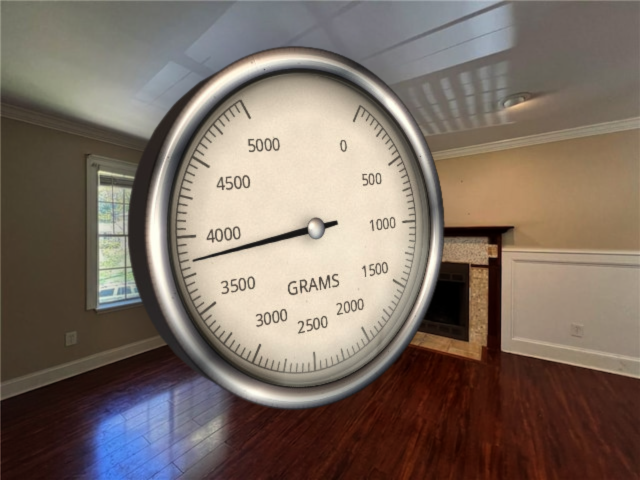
g 3850
